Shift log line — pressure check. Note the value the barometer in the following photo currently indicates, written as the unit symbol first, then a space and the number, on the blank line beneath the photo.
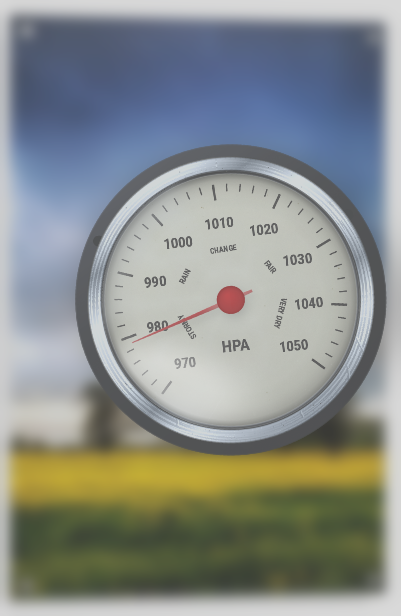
hPa 979
